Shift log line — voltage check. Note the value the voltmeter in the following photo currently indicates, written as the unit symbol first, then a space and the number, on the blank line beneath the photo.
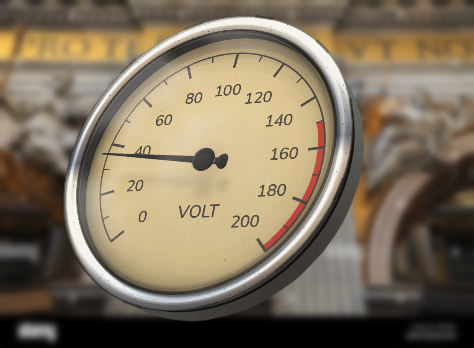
V 35
